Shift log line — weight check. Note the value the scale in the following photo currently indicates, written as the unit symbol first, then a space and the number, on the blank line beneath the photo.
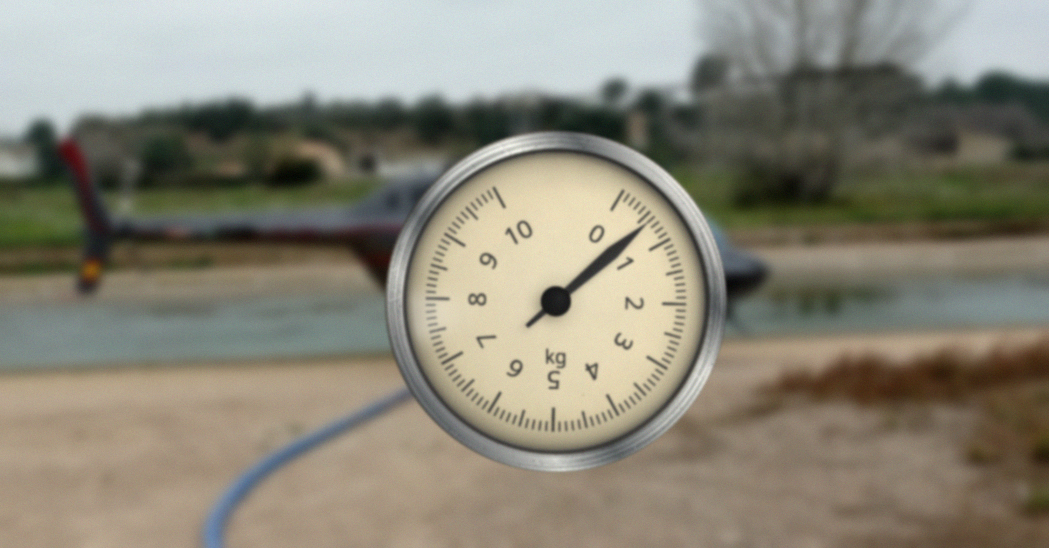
kg 0.6
